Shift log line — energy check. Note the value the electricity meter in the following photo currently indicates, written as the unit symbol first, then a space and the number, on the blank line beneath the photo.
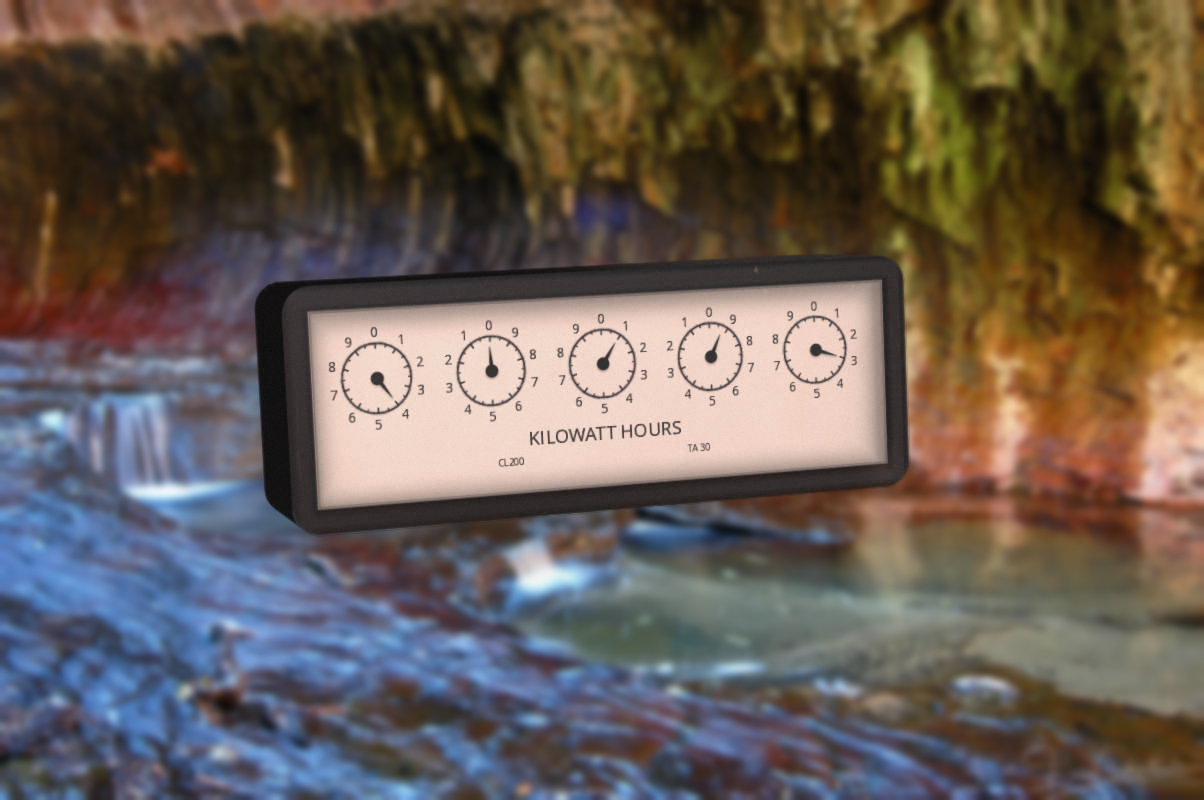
kWh 40093
